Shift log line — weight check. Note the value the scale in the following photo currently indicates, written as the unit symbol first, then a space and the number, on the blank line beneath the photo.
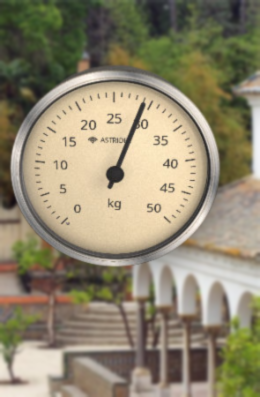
kg 29
